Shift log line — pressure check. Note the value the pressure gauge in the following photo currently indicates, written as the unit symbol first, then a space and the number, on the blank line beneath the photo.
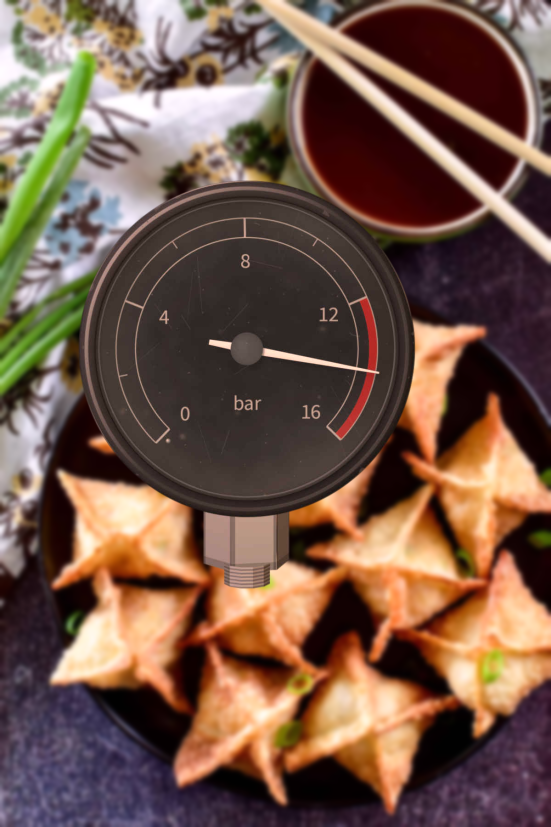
bar 14
